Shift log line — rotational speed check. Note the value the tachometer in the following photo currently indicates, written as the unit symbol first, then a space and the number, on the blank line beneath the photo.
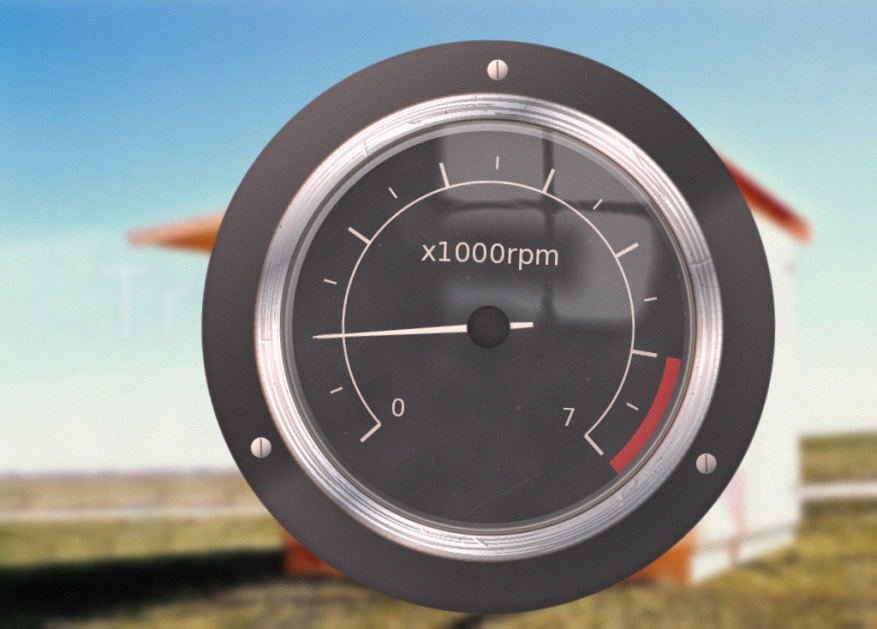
rpm 1000
